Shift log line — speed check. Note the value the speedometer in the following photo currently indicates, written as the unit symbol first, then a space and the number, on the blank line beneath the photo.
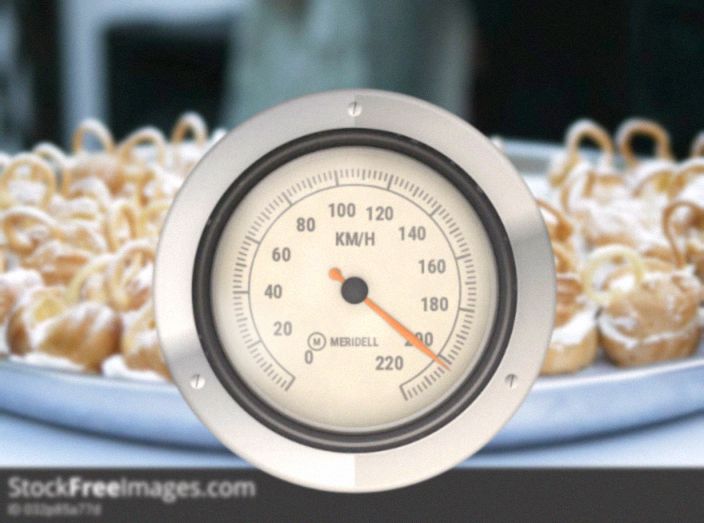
km/h 202
